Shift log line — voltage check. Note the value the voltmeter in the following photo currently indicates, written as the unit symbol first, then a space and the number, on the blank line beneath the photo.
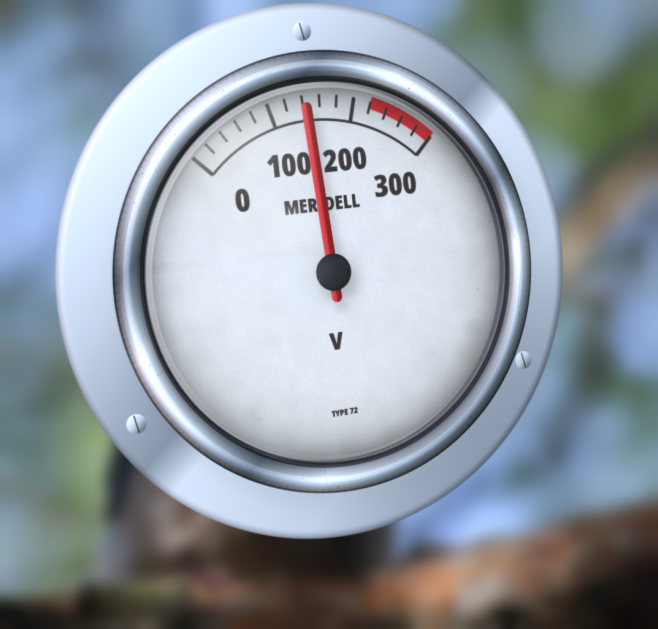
V 140
